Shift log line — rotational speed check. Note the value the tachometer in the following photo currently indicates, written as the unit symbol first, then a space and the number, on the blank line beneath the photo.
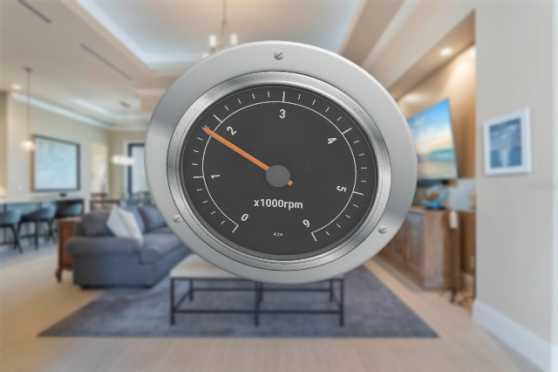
rpm 1800
